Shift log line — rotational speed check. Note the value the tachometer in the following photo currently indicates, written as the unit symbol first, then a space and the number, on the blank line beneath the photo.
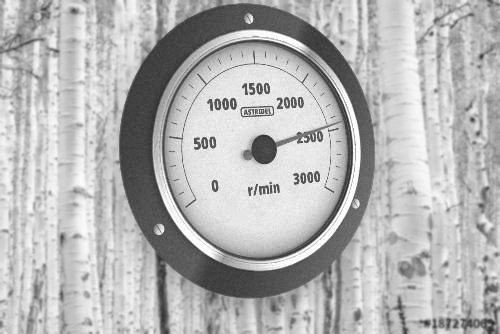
rpm 2450
